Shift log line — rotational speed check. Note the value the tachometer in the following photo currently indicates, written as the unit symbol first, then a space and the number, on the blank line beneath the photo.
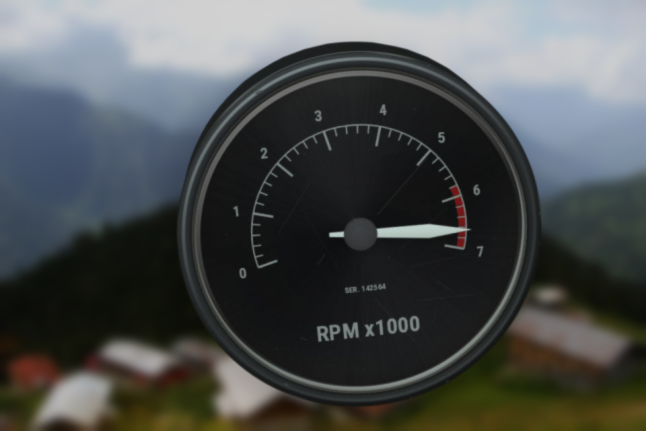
rpm 6600
